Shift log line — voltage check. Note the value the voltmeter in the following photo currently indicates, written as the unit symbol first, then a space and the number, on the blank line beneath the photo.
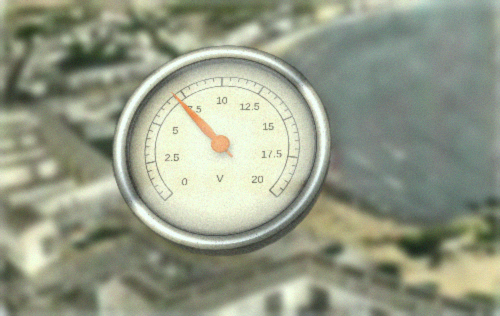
V 7
